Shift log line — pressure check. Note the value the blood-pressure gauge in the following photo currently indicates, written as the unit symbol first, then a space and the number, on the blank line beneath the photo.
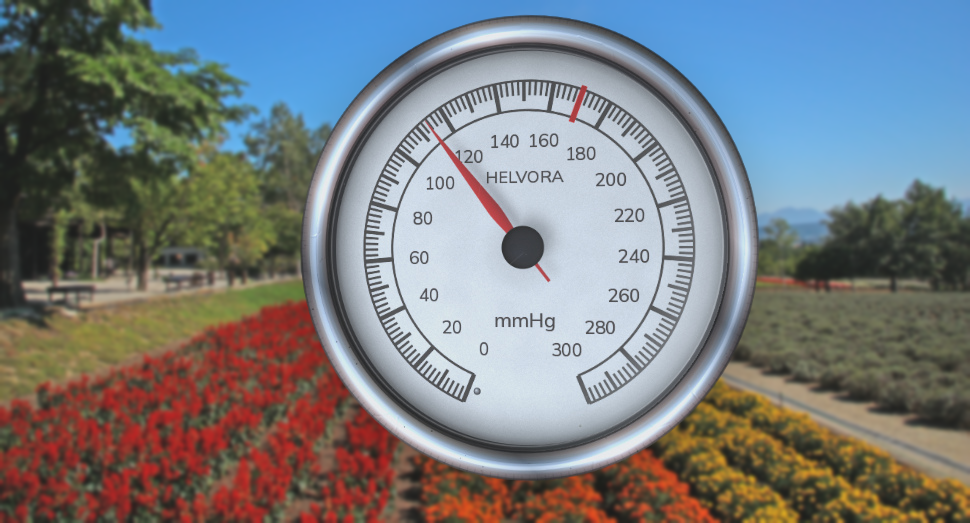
mmHg 114
